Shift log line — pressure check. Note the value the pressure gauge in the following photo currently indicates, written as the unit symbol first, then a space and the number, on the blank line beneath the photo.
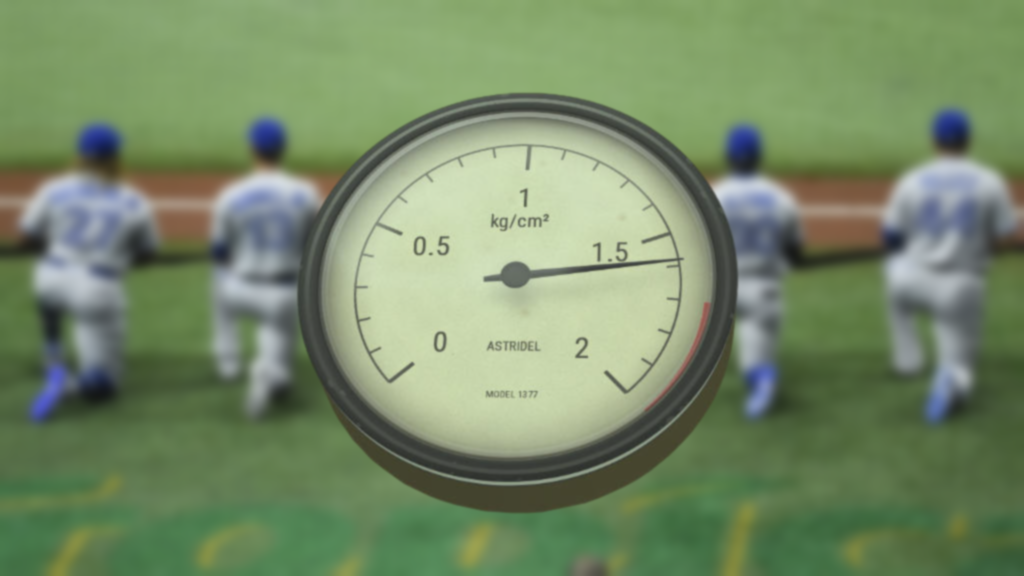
kg/cm² 1.6
